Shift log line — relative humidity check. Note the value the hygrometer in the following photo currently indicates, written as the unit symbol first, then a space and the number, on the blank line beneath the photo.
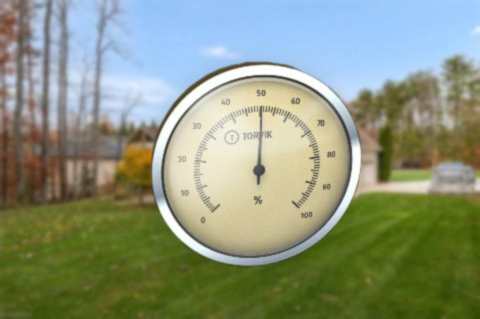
% 50
